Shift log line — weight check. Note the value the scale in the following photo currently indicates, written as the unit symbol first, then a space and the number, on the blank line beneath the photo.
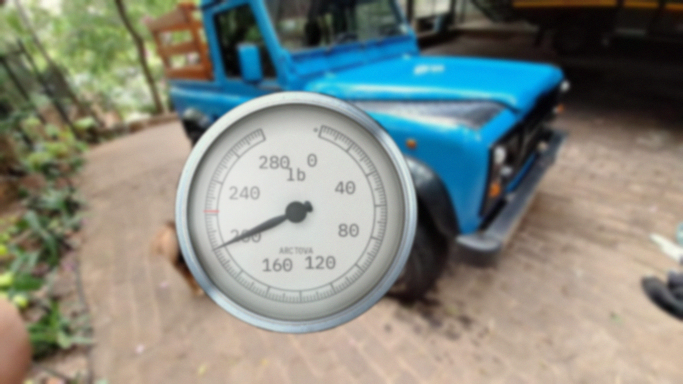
lb 200
